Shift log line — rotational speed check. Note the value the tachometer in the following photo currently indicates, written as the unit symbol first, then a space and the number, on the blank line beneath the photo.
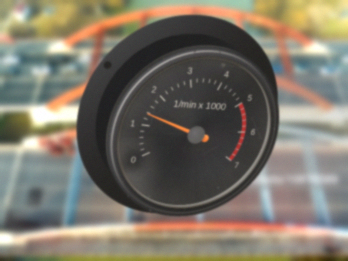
rpm 1400
